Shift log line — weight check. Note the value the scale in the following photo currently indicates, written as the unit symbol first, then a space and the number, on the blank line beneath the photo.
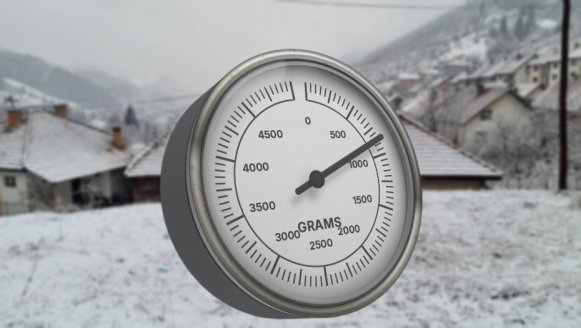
g 850
